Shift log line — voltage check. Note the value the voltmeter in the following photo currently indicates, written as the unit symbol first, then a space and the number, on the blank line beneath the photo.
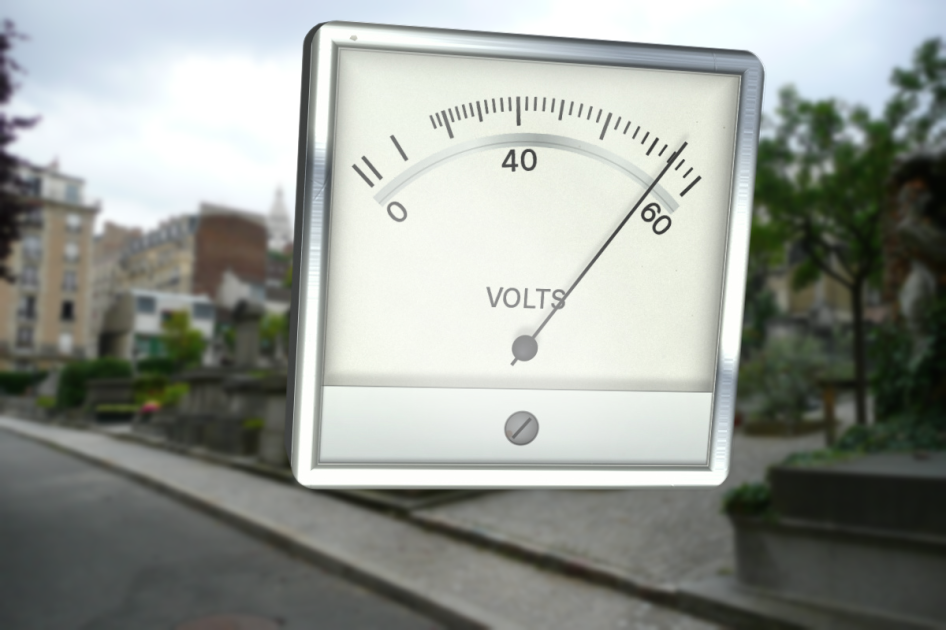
V 57
